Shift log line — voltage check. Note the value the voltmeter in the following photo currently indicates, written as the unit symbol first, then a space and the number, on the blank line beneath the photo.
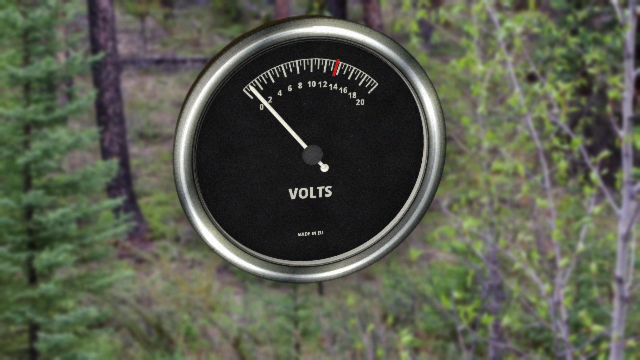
V 1
